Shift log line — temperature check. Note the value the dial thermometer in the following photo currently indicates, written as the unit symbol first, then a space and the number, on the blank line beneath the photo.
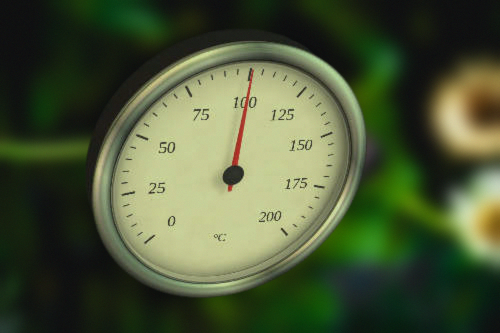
°C 100
